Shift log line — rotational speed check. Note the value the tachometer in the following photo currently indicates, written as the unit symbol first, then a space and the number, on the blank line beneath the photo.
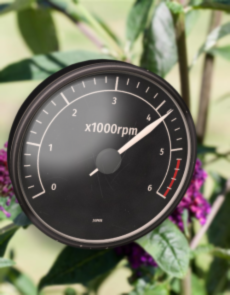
rpm 4200
